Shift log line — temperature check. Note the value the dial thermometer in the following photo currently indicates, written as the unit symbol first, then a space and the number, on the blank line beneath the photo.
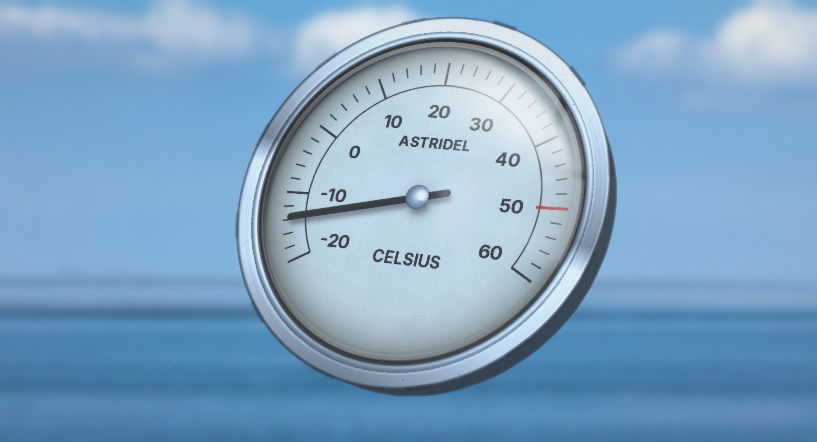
°C -14
